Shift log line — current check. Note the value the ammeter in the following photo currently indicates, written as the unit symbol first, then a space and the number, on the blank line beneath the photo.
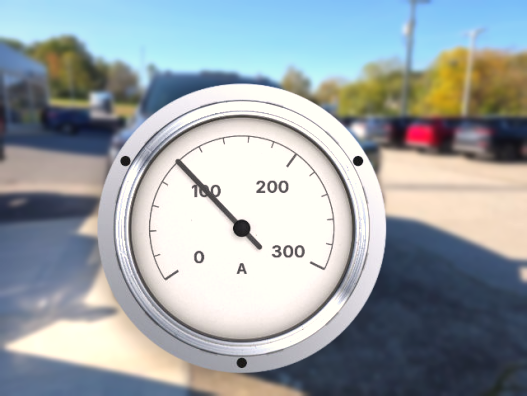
A 100
